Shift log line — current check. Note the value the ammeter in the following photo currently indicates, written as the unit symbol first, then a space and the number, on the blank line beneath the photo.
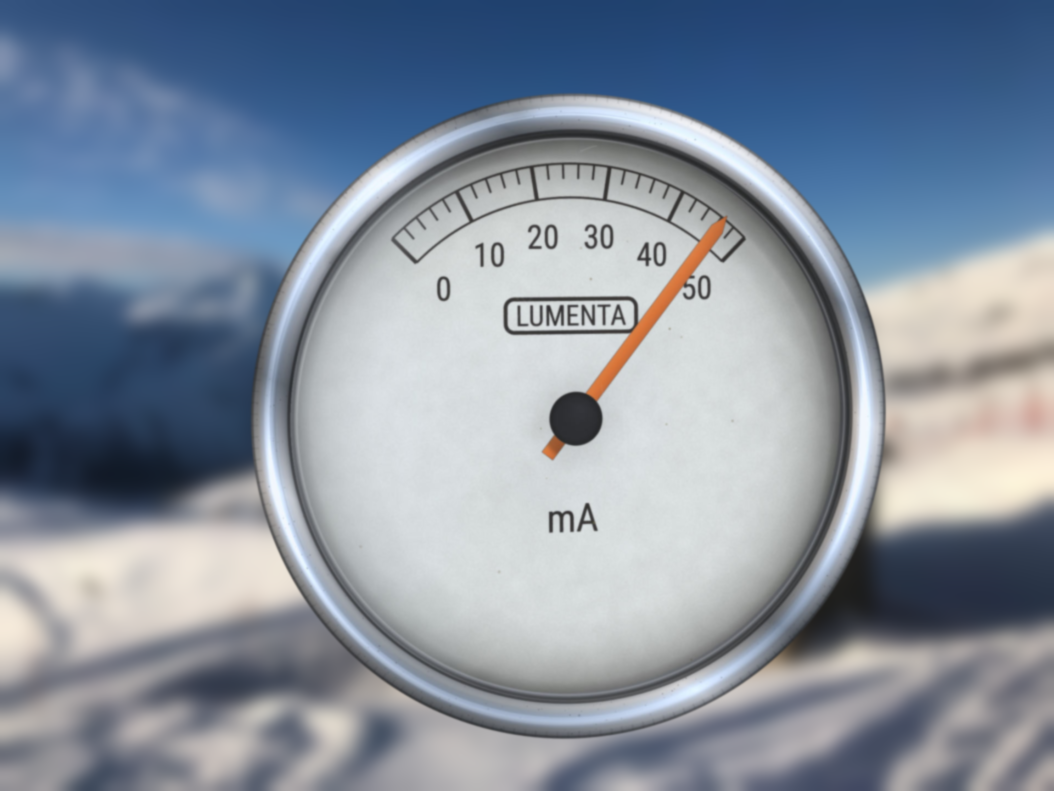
mA 46
